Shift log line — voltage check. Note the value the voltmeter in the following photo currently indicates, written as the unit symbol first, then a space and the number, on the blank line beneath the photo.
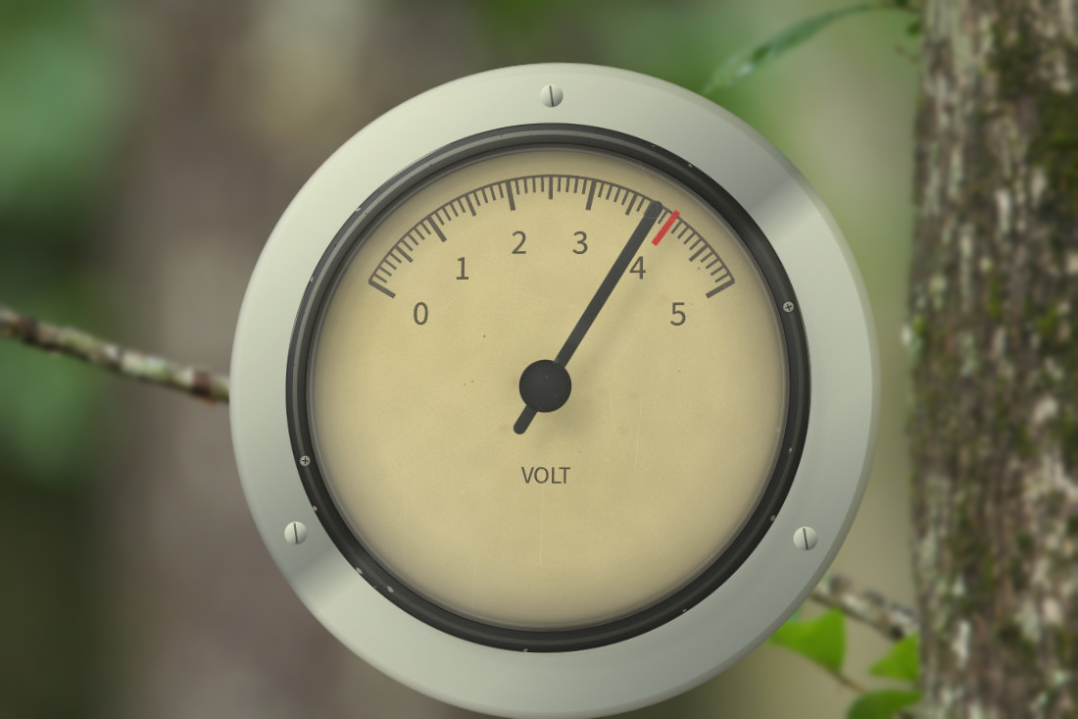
V 3.8
